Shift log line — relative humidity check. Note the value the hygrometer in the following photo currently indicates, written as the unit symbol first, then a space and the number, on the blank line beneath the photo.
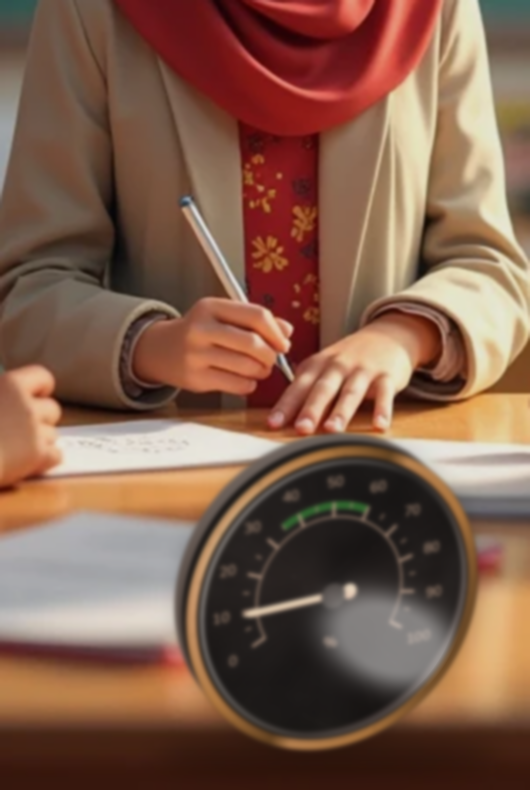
% 10
